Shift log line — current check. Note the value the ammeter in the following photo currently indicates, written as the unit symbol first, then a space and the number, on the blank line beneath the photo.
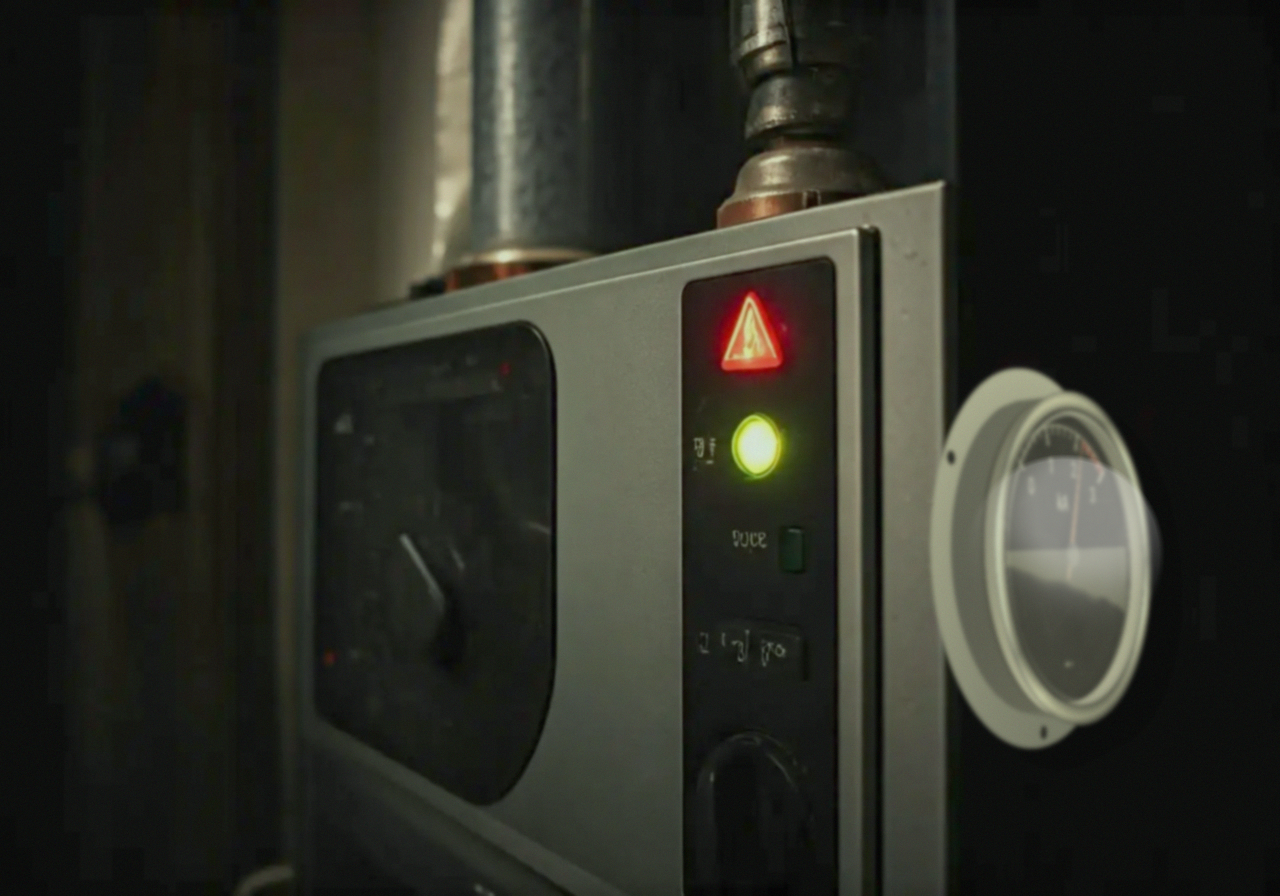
kA 2
